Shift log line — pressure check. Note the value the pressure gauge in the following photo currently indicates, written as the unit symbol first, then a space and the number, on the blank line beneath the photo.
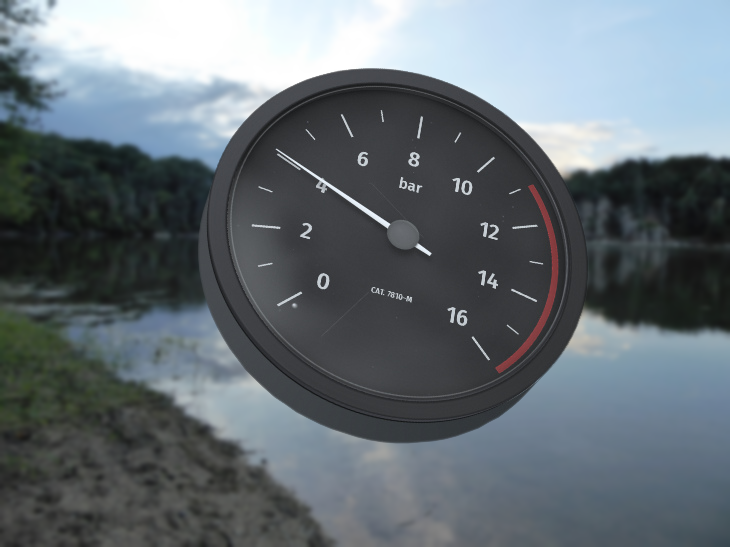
bar 4
